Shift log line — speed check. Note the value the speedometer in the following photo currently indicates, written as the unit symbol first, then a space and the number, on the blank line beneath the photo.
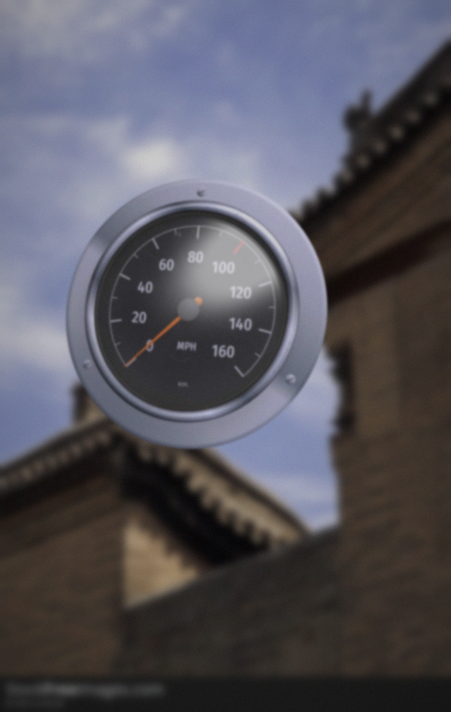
mph 0
